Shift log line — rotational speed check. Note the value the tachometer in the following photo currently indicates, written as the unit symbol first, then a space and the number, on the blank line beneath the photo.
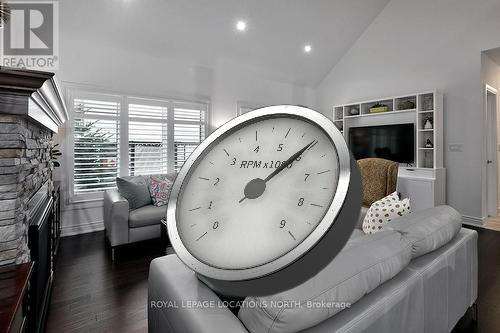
rpm 6000
